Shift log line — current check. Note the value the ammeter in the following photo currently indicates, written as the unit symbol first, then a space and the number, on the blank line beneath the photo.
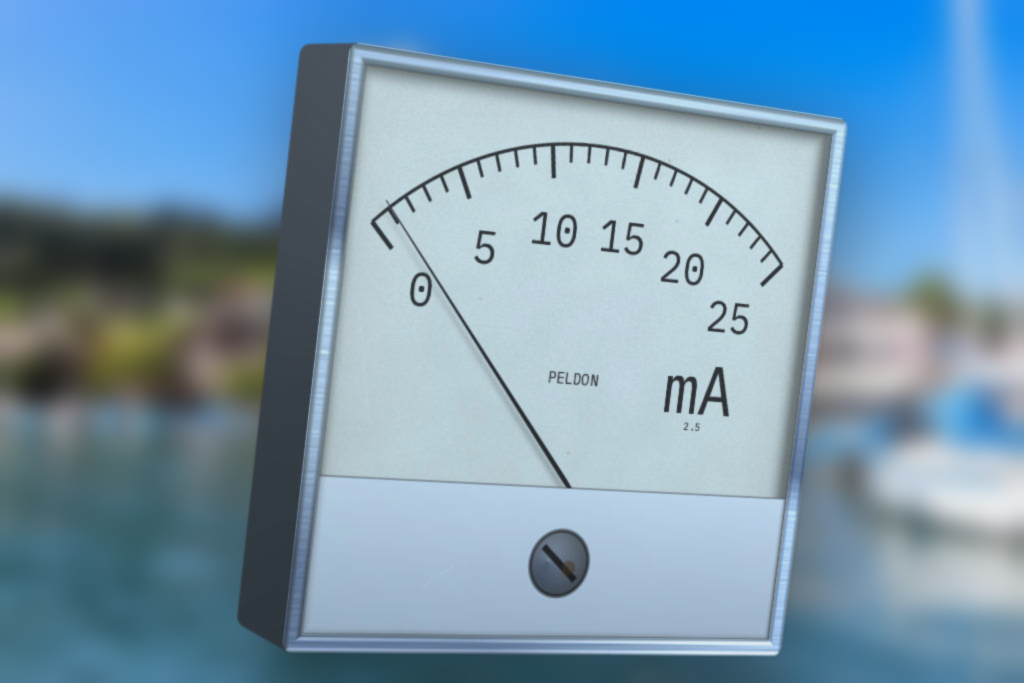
mA 1
